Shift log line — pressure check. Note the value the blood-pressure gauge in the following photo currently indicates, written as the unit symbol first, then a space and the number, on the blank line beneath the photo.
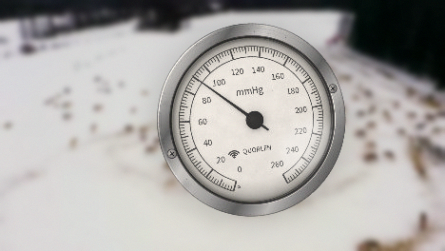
mmHg 90
